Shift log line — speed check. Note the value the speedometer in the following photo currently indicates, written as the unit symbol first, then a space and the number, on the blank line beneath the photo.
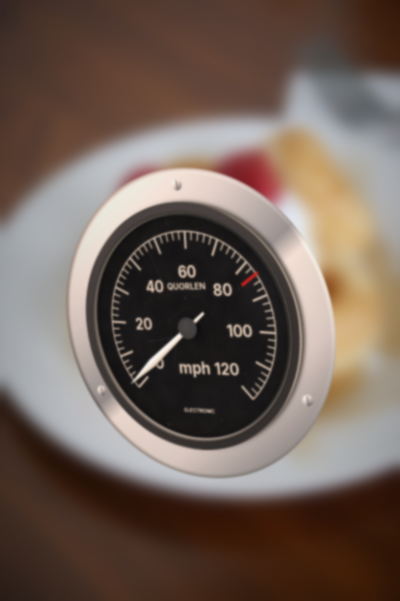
mph 2
